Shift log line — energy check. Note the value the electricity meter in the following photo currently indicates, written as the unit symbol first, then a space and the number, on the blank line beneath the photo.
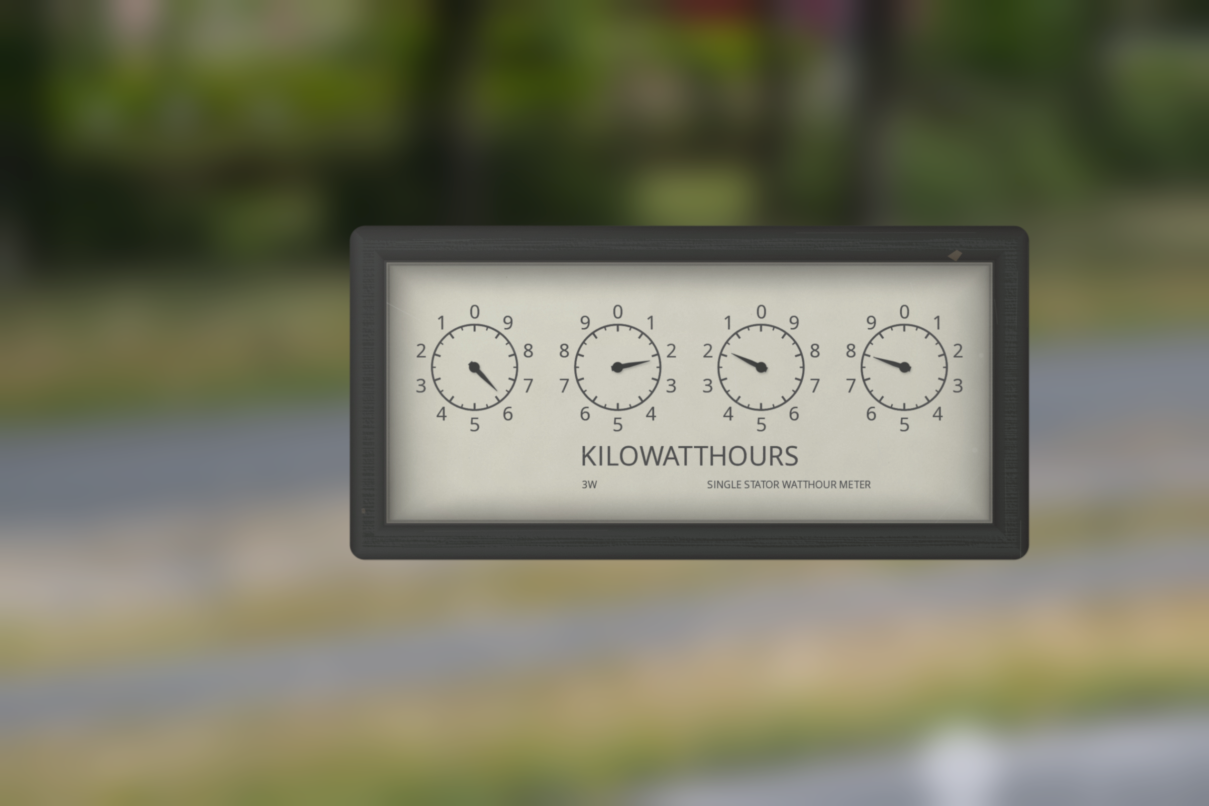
kWh 6218
